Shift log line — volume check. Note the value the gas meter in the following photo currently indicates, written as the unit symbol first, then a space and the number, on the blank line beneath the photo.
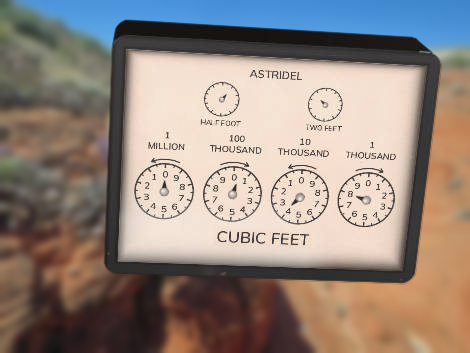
ft³ 3800
